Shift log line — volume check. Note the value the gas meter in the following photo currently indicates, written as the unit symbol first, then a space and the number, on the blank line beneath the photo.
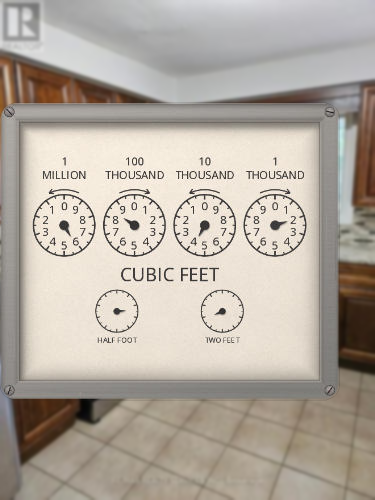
ft³ 584200
